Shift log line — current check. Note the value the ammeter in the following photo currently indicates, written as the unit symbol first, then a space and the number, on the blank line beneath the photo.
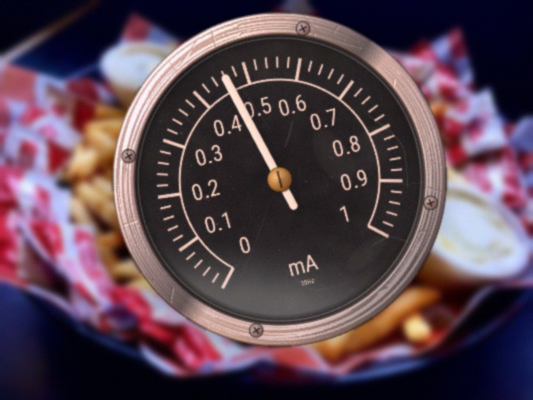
mA 0.46
